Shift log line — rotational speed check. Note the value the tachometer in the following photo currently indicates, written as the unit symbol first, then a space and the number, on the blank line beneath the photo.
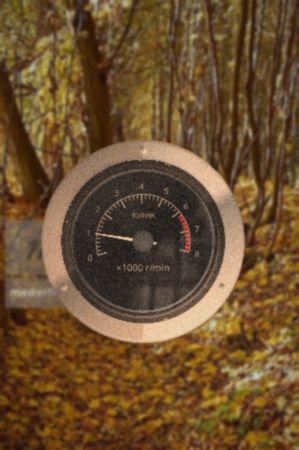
rpm 1000
